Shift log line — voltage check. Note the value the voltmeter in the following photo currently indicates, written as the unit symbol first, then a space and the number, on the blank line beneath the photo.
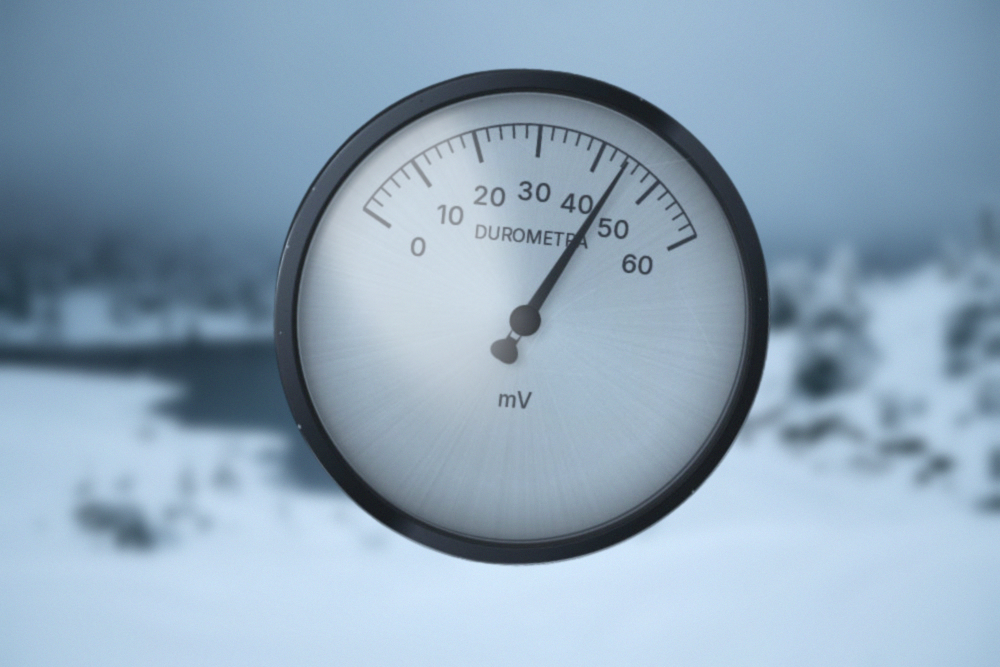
mV 44
